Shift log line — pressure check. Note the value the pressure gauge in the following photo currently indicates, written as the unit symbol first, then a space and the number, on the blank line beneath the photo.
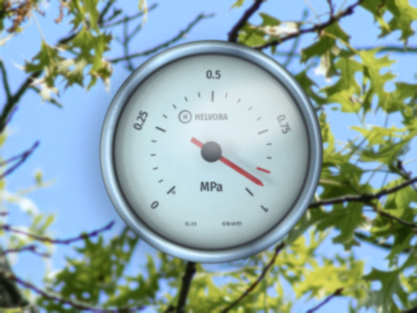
MPa 0.95
